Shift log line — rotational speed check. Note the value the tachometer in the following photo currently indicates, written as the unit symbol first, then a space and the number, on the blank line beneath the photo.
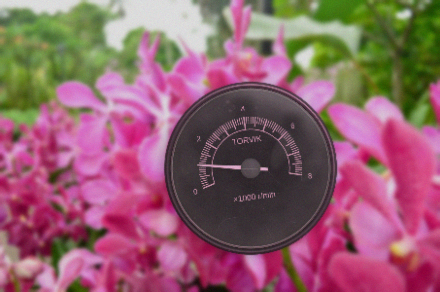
rpm 1000
